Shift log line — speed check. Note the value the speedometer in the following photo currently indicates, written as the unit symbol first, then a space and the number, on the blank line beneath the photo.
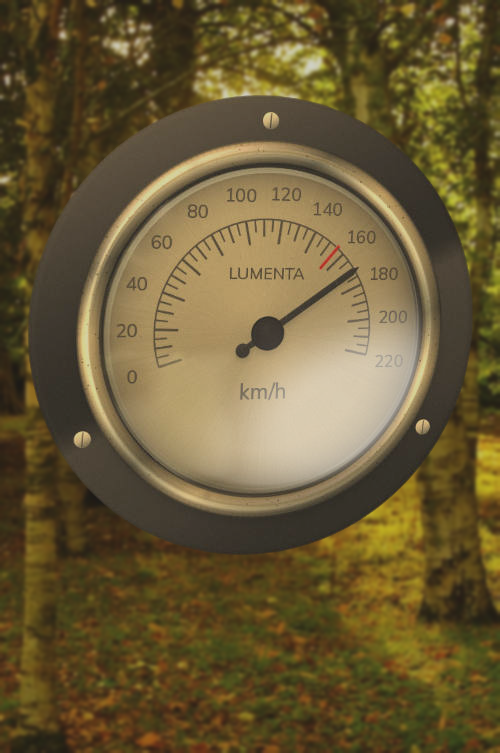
km/h 170
